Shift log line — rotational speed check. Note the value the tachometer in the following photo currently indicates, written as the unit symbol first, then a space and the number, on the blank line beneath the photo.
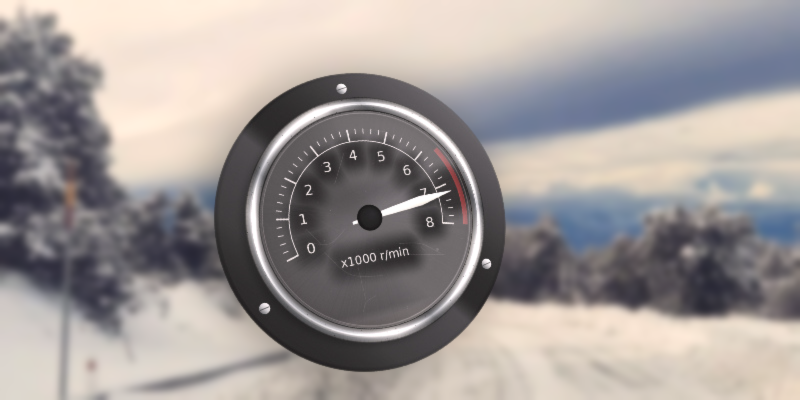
rpm 7200
